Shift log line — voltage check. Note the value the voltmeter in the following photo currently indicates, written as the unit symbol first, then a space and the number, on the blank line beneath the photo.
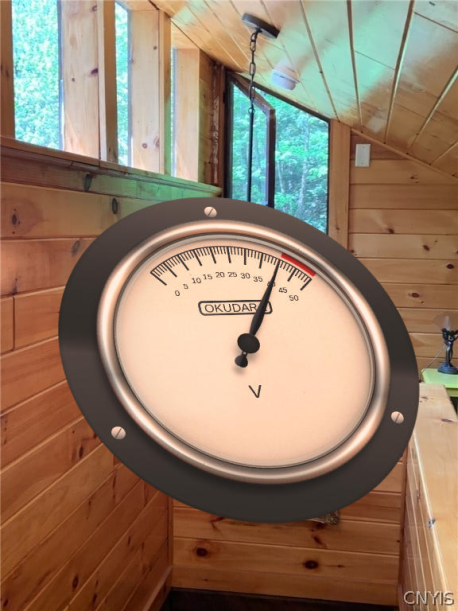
V 40
